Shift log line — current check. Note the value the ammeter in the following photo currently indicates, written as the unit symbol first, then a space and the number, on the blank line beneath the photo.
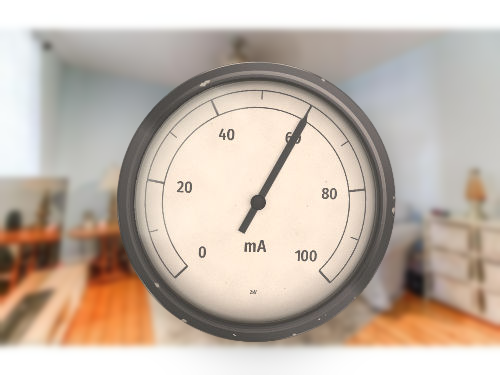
mA 60
